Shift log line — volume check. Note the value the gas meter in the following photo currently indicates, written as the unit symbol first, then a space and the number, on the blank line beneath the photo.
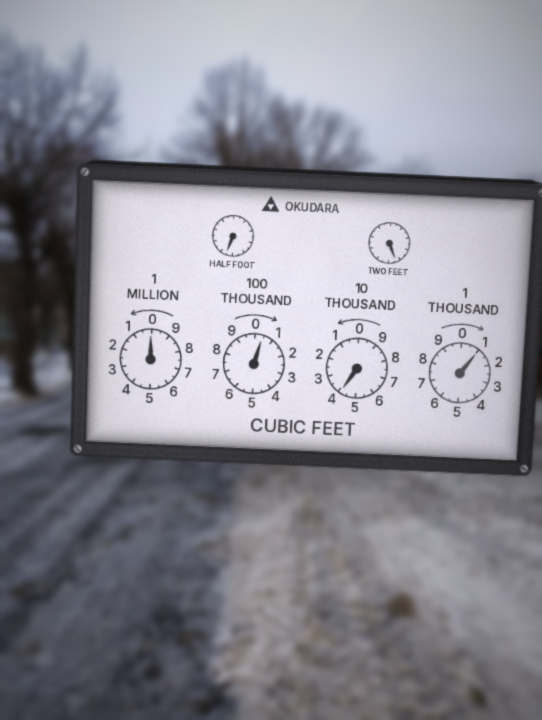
ft³ 4100
